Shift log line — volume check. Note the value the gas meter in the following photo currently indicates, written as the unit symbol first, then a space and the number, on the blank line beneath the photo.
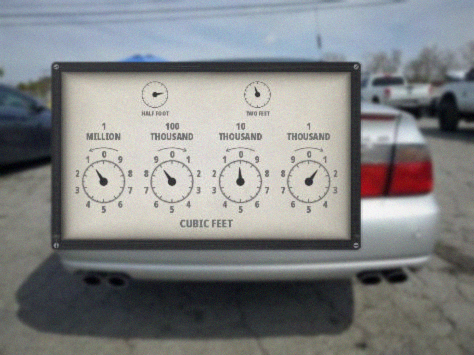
ft³ 90100
